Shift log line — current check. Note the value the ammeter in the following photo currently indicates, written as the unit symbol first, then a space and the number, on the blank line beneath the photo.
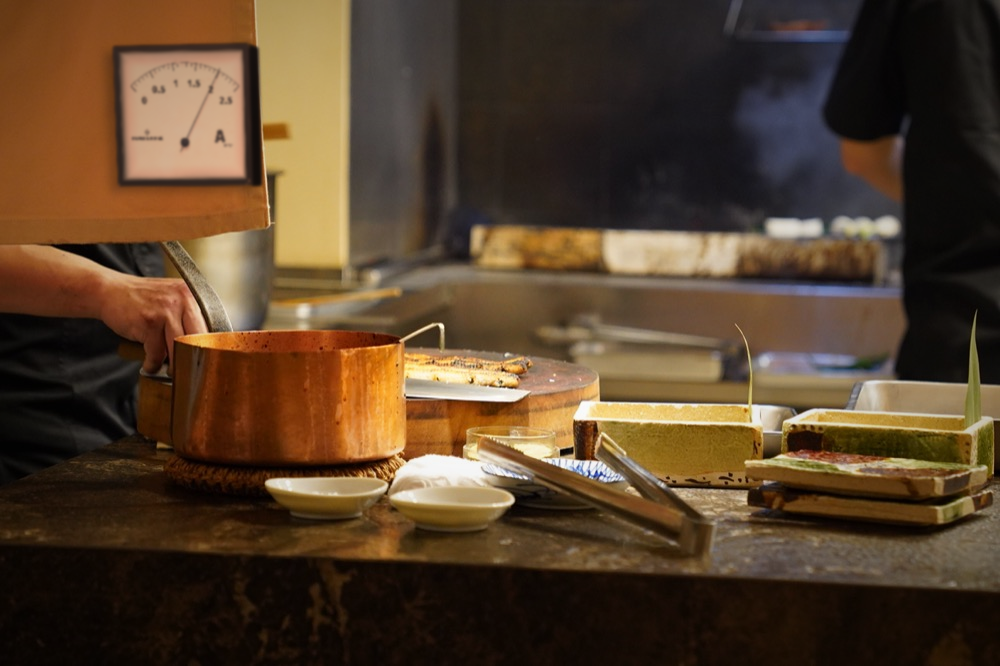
A 2
